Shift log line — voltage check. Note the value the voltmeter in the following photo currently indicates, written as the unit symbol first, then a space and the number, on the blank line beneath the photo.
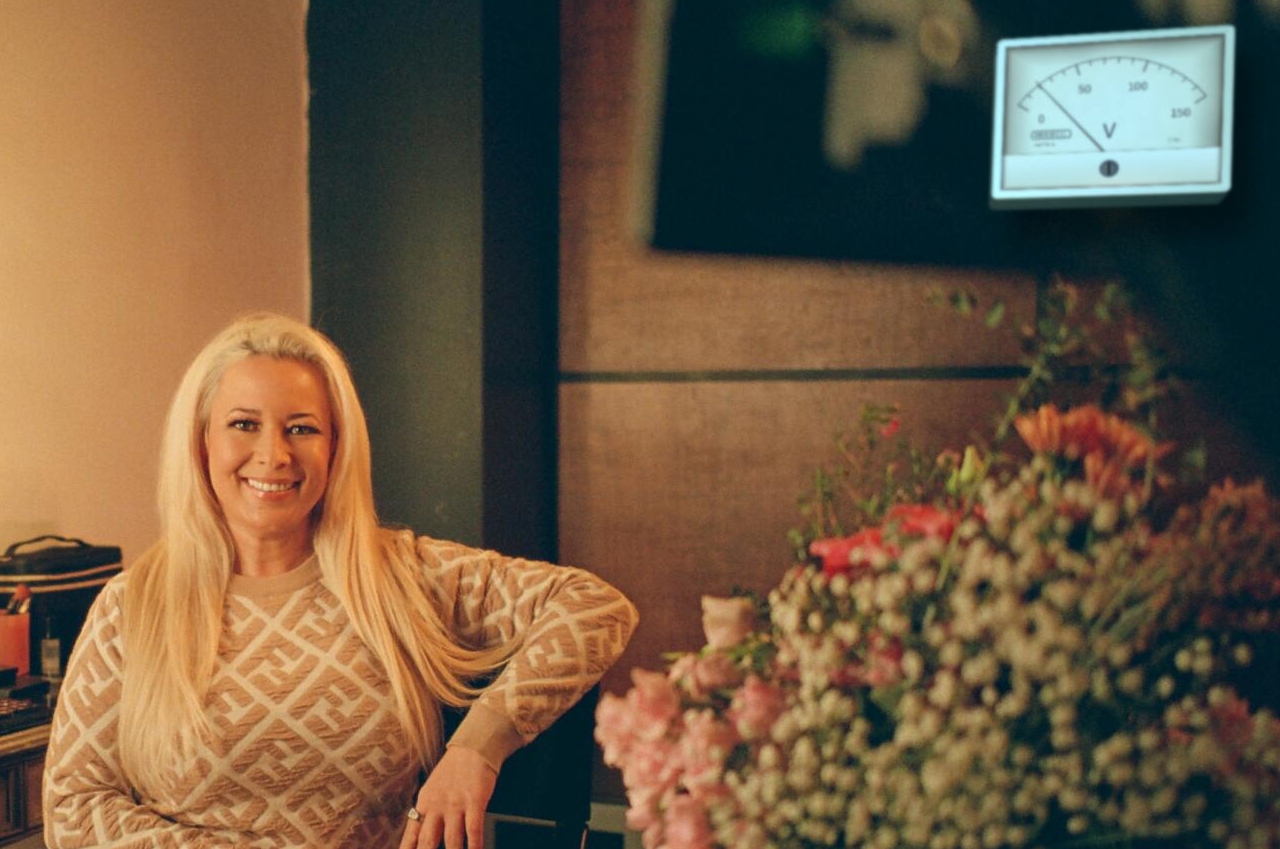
V 20
